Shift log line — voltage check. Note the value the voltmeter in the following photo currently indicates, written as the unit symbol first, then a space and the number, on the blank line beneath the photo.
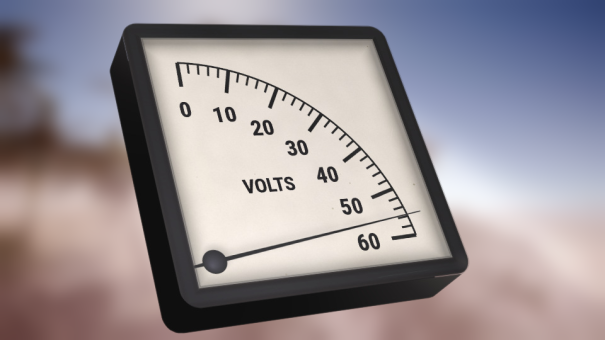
V 56
